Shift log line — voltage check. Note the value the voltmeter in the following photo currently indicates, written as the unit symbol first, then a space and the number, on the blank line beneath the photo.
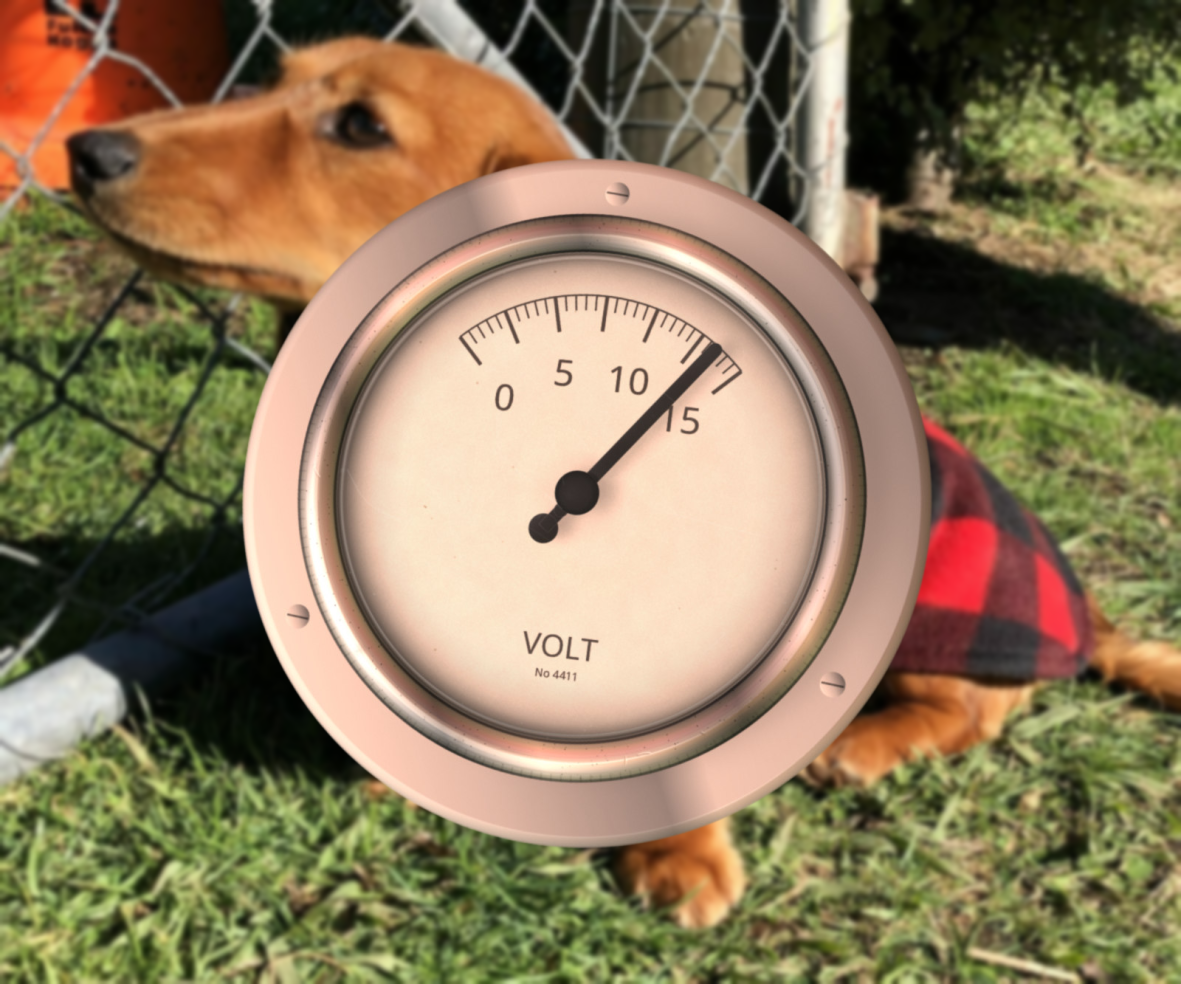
V 13.5
